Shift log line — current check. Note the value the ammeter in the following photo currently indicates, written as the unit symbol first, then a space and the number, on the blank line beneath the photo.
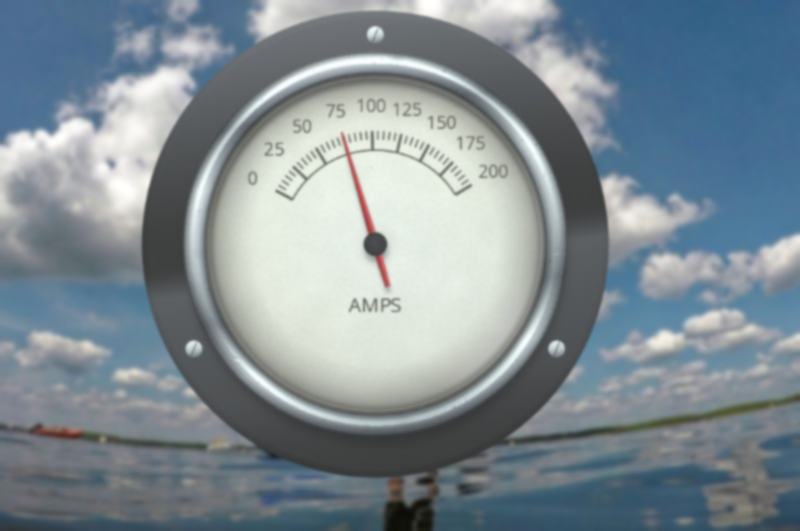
A 75
